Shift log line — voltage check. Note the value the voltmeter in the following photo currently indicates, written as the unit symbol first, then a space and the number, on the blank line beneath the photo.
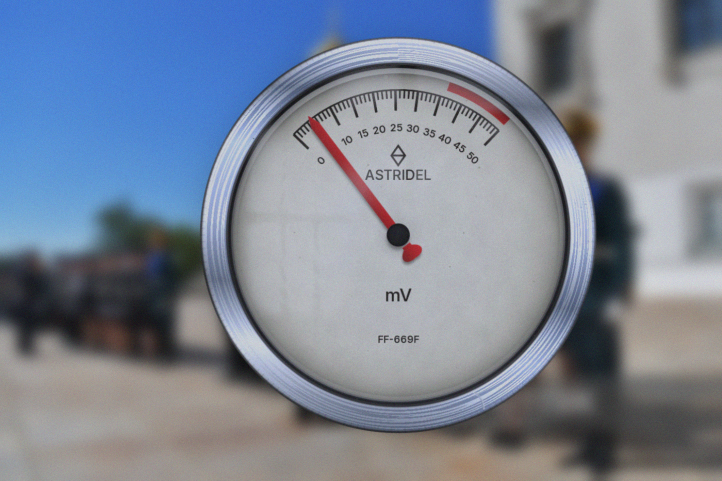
mV 5
